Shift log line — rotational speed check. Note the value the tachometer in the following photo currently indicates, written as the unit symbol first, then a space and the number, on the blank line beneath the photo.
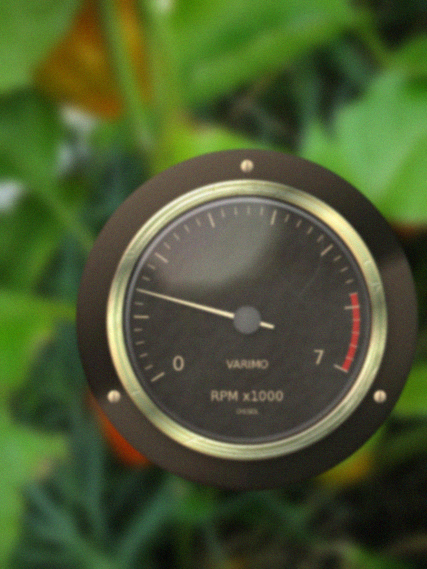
rpm 1400
